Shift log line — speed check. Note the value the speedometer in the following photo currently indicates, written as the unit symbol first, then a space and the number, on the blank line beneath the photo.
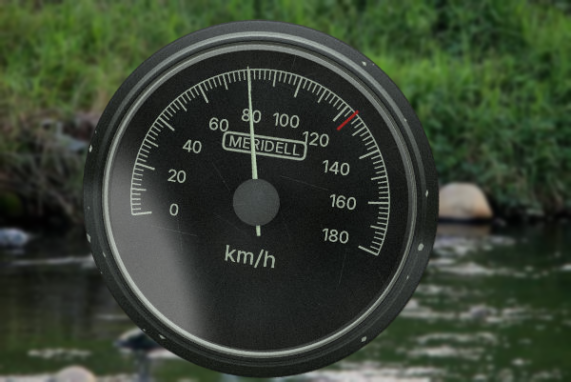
km/h 80
